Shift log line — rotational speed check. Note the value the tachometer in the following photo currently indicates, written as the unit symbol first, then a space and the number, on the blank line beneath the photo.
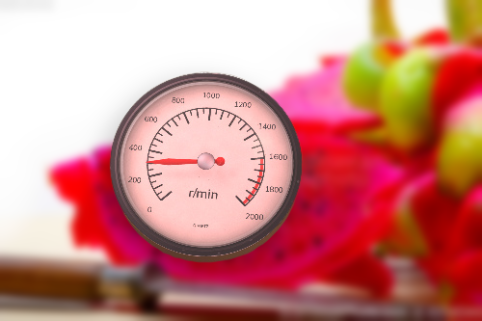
rpm 300
